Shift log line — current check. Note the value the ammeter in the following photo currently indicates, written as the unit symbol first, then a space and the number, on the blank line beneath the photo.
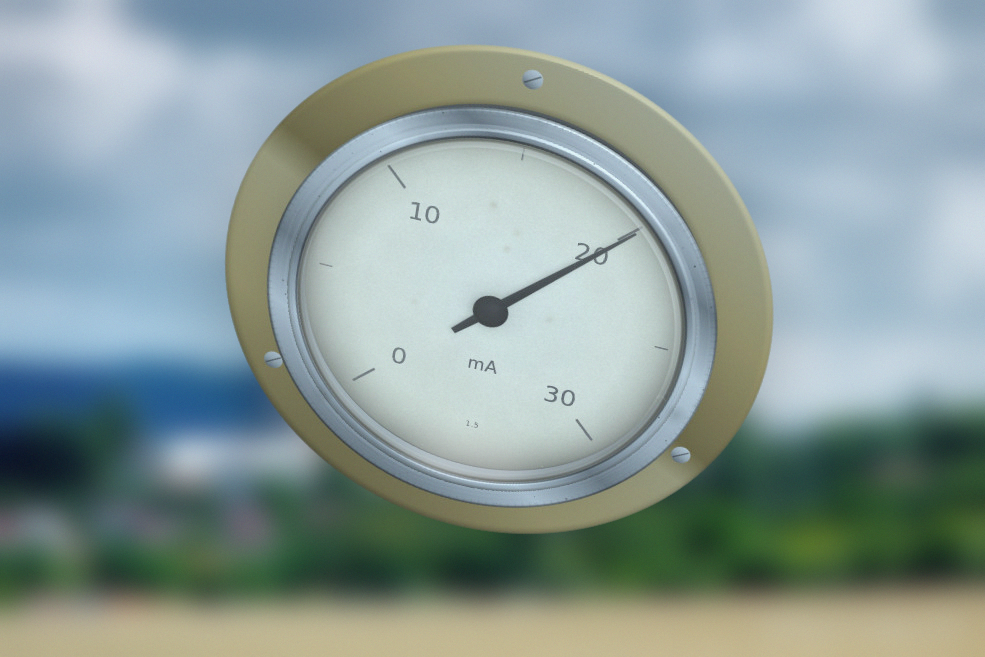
mA 20
